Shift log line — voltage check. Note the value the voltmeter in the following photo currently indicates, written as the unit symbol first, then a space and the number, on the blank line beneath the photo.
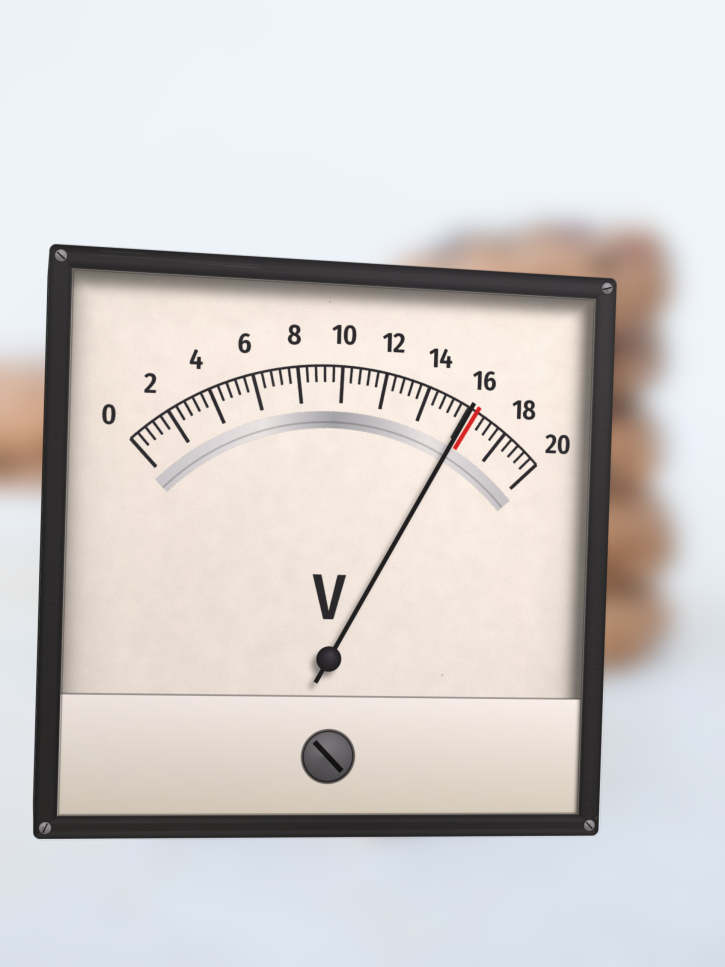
V 16
